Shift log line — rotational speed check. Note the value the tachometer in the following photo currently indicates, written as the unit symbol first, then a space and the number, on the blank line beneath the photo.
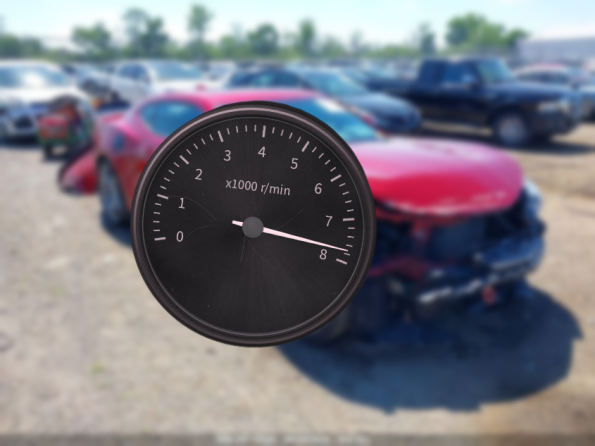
rpm 7700
